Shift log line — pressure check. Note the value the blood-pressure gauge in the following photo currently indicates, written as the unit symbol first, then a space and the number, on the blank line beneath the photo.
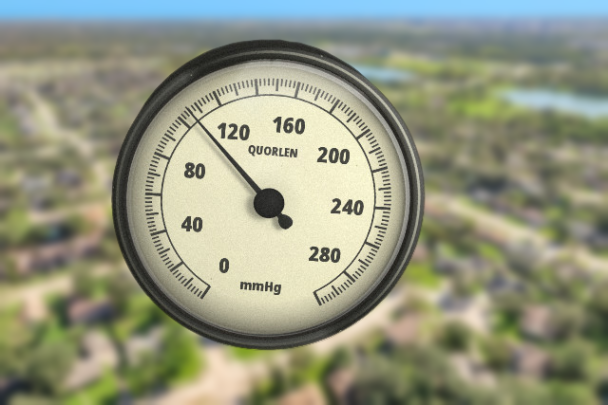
mmHg 106
